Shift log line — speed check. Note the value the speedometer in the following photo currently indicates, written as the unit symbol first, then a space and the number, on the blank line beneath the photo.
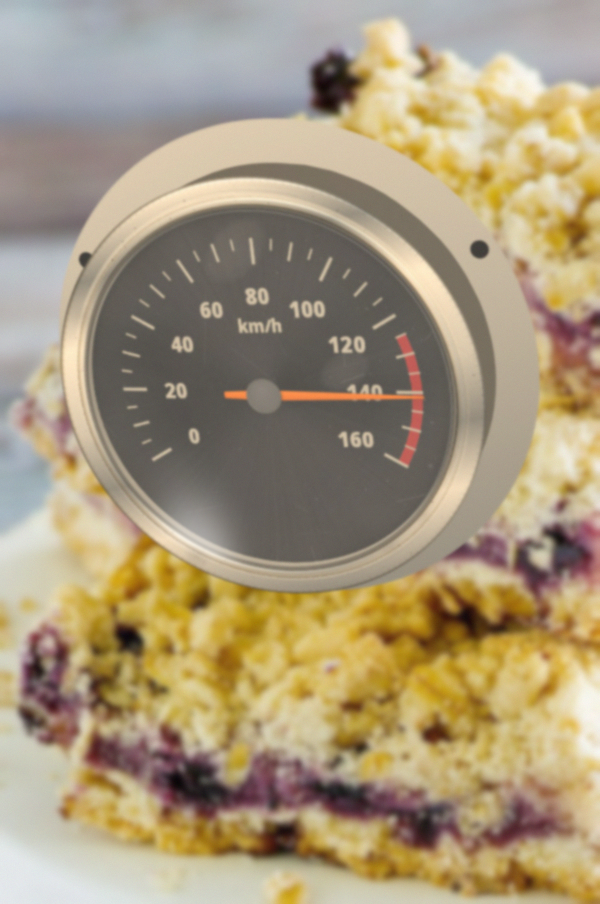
km/h 140
